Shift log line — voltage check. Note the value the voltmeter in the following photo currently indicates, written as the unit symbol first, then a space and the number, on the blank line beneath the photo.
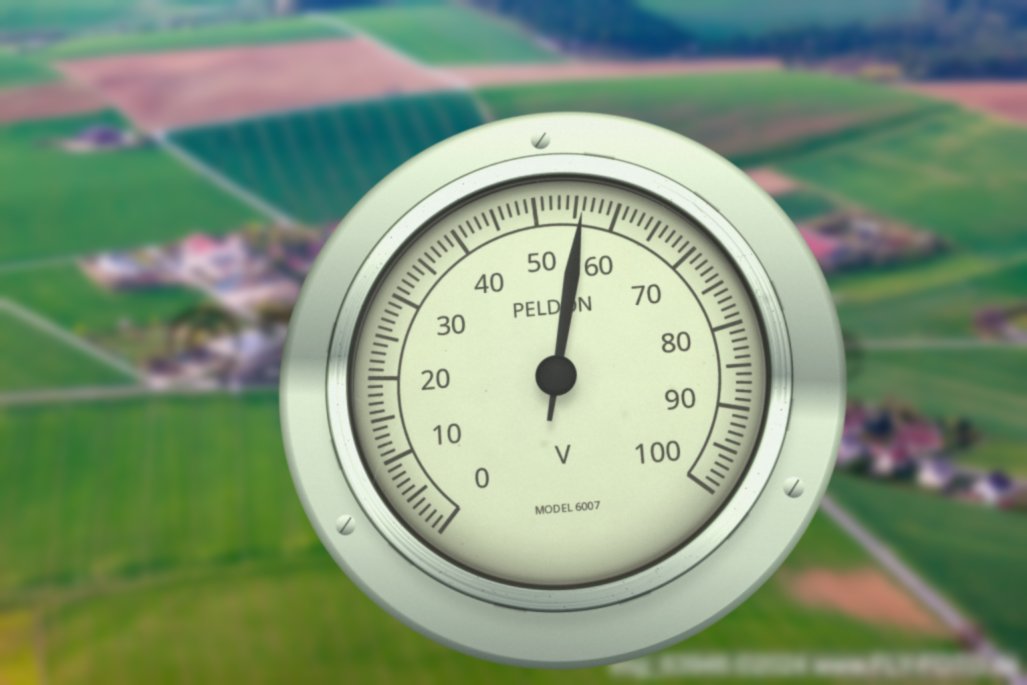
V 56
